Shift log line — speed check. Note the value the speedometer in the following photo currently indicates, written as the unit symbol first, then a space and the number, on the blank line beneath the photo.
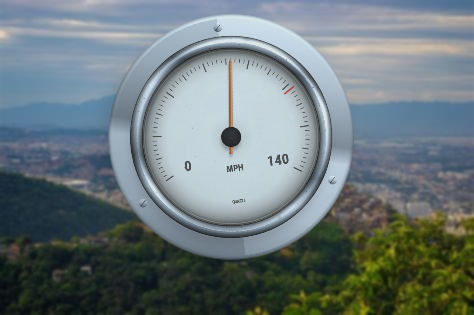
mph 72
